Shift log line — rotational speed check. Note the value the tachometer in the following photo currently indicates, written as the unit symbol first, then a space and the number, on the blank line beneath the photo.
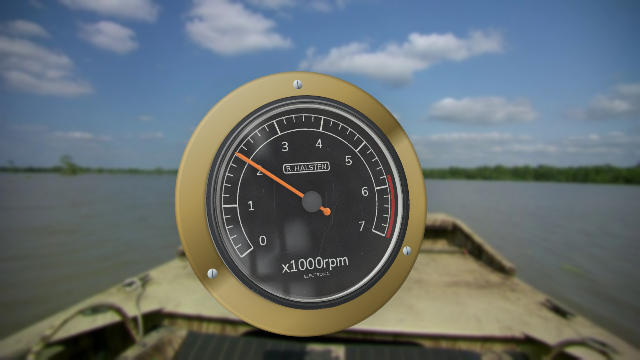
rpm 2000
